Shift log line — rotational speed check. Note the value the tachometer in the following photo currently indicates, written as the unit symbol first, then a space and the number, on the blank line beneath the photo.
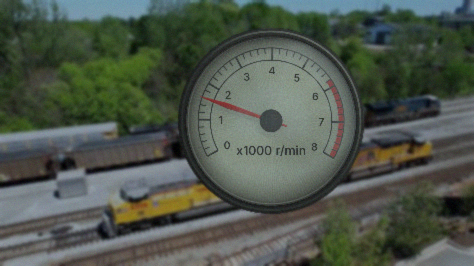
rpm 1600
